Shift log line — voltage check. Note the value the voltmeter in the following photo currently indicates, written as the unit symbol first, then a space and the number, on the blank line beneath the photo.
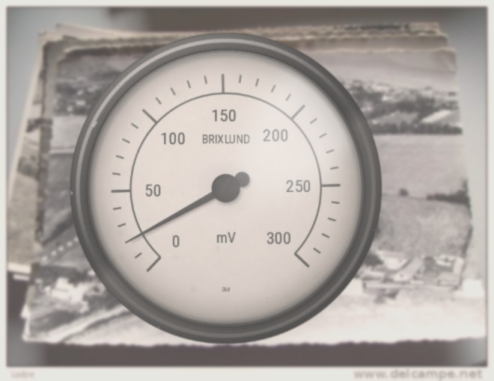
mV 20
